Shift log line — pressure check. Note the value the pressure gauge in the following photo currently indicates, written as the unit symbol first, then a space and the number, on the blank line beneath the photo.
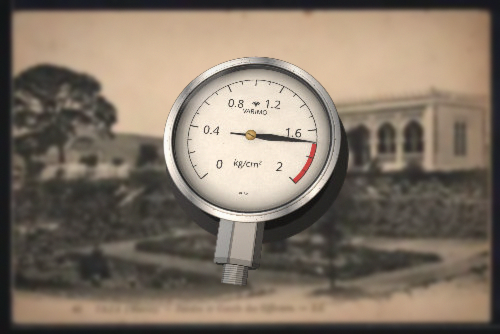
kg/cm² 1.7
